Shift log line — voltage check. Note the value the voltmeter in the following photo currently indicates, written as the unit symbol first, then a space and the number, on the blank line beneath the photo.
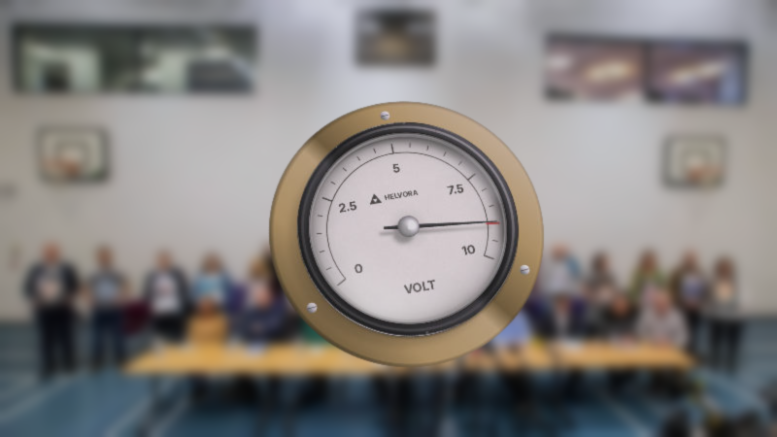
V 9
